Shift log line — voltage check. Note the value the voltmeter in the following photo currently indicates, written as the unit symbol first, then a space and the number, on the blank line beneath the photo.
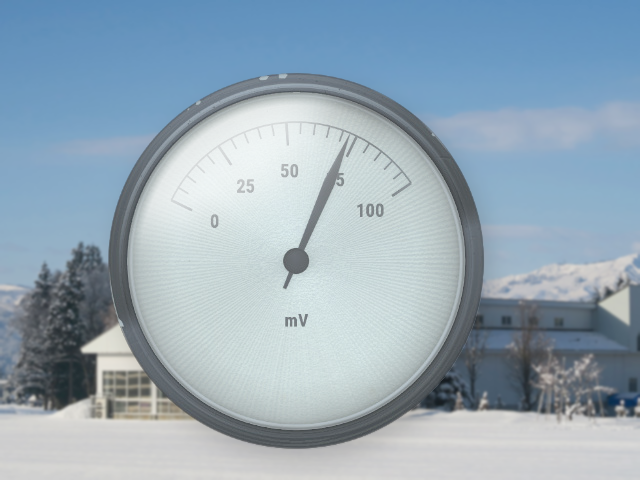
mV 72.5
